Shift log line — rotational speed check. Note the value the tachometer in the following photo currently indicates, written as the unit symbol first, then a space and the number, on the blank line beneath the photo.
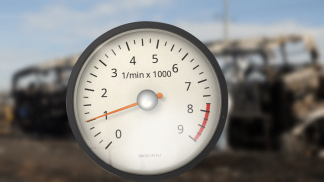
rpm 1000
